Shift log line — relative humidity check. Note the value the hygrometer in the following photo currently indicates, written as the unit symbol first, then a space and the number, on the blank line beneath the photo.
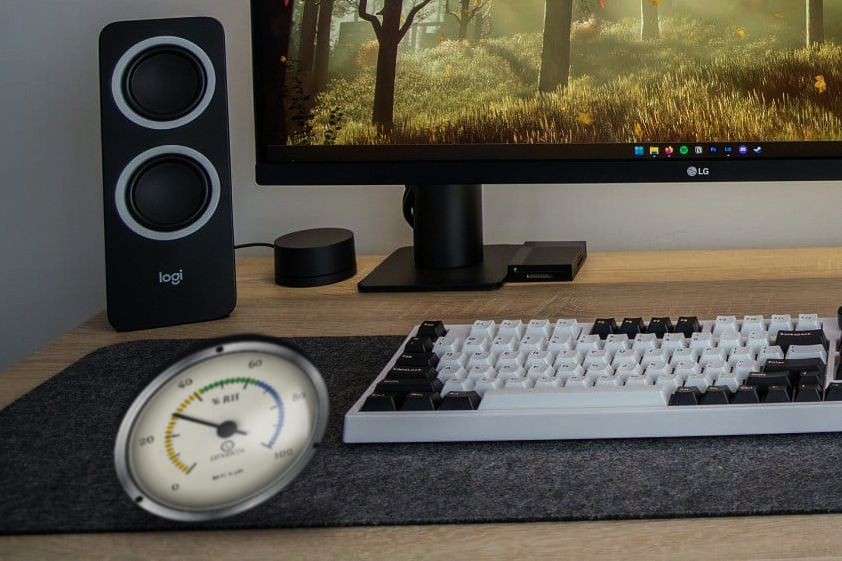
% 30
